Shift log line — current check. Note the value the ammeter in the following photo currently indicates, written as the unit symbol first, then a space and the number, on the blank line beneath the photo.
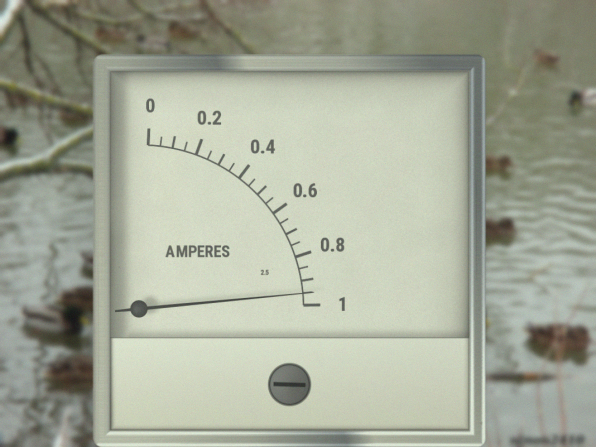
A 0.95
